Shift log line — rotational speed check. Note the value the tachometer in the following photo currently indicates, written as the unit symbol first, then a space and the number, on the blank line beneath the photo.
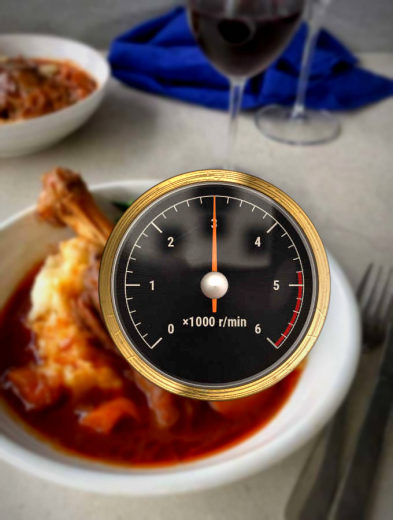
rpm 3000
